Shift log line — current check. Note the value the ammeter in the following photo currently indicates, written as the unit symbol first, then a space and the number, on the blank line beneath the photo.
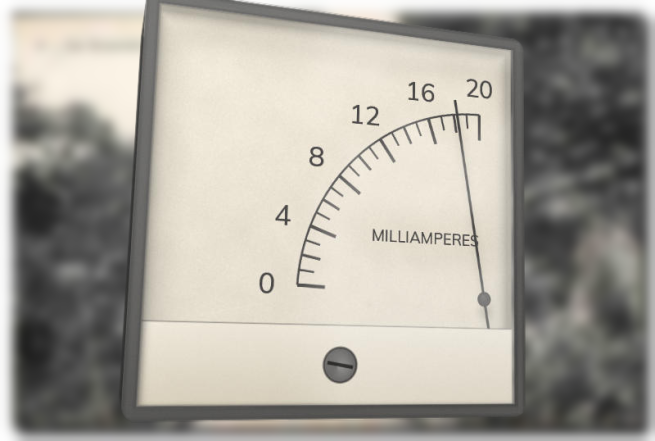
mA 18
